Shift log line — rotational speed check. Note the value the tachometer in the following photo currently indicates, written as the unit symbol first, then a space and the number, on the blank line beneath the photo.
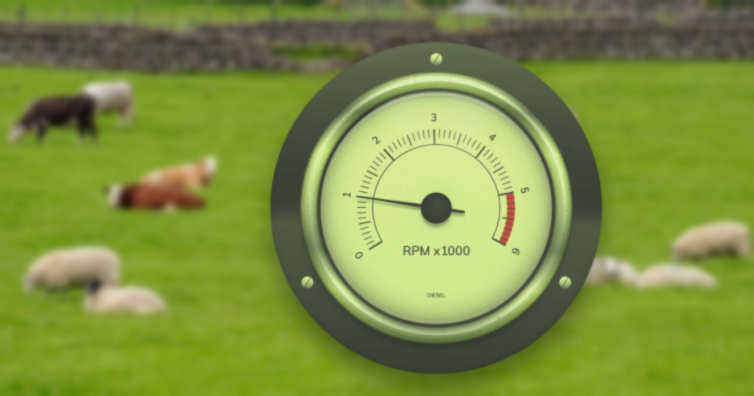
rpm 1000
